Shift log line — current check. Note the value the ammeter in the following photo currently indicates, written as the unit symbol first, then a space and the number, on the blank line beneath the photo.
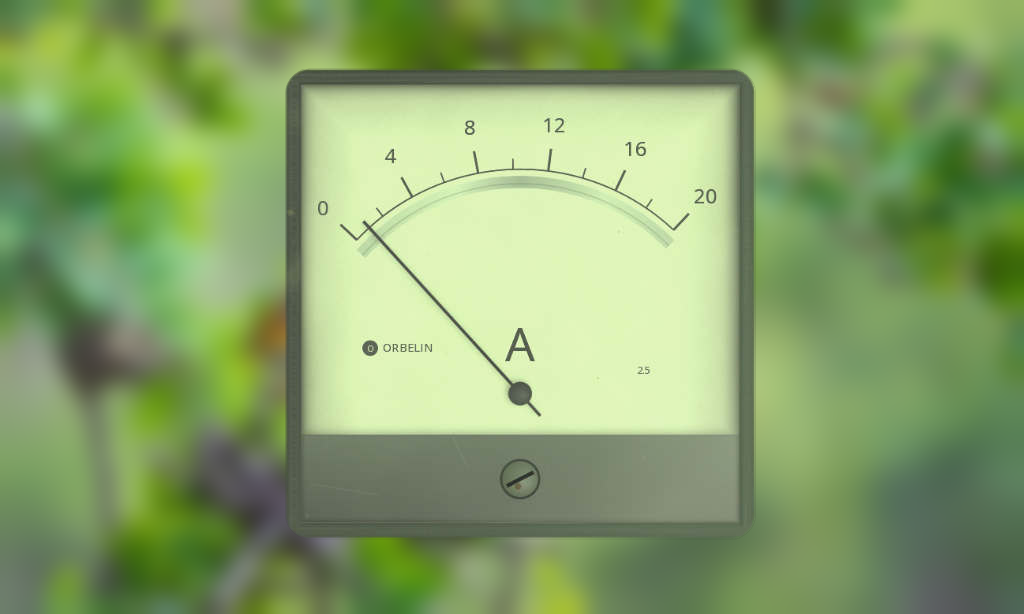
A 1
